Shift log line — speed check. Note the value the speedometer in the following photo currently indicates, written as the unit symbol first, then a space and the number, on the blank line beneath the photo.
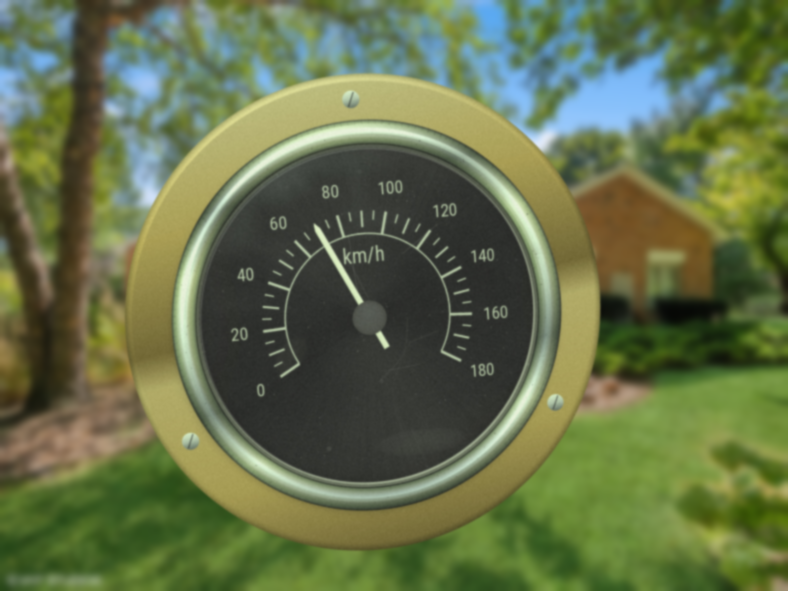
km/h 70
